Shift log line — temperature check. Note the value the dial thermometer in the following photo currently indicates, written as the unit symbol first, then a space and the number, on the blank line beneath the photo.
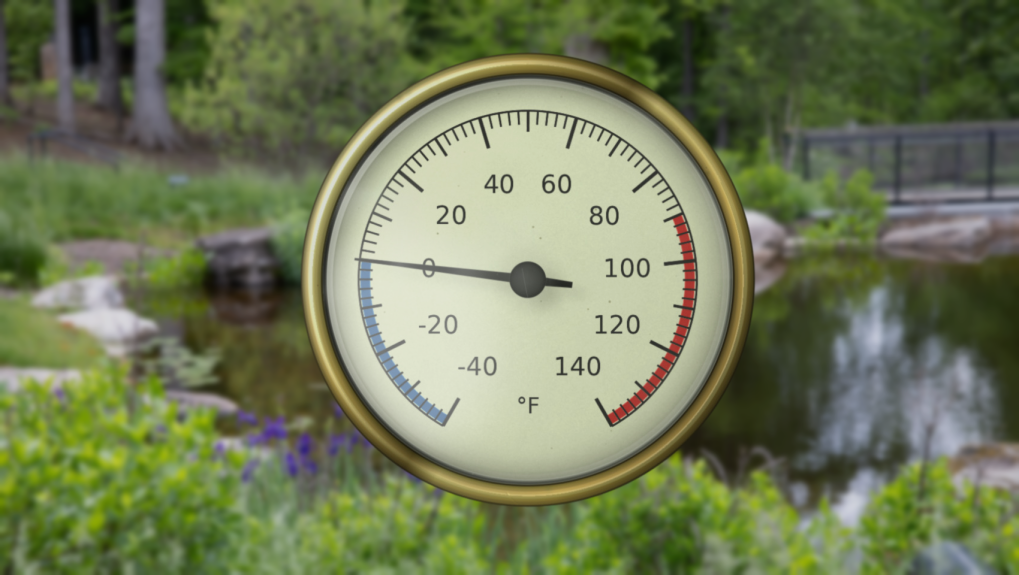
°F 0
